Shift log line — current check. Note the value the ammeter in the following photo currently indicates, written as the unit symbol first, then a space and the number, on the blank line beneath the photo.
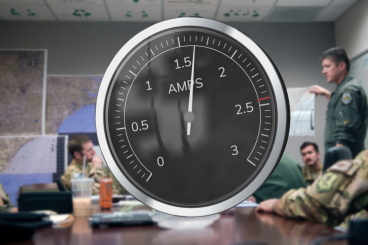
A 1.65
